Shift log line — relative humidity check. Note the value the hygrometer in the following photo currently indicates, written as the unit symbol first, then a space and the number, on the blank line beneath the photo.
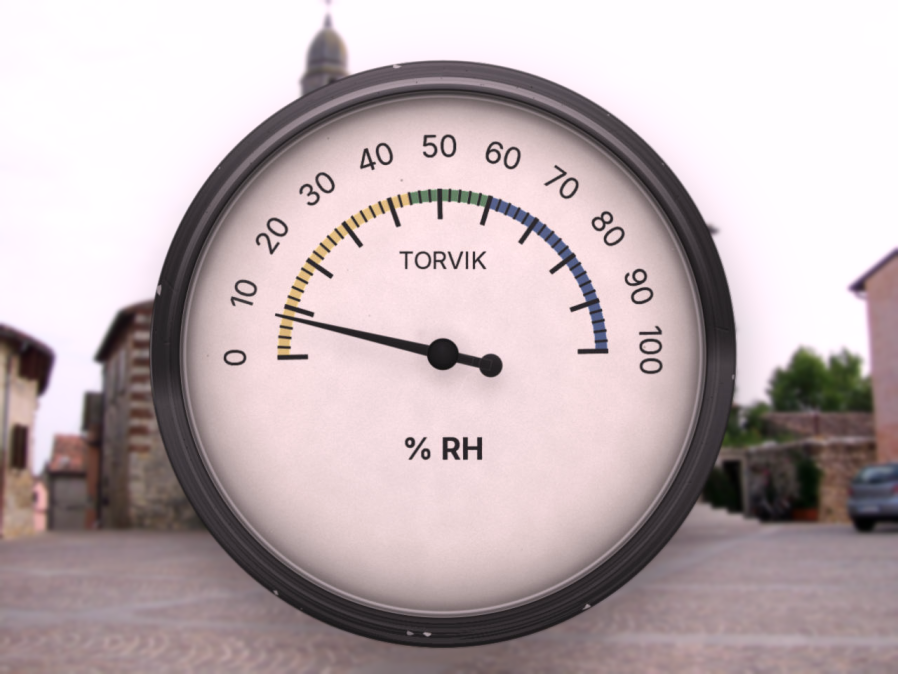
% 8
